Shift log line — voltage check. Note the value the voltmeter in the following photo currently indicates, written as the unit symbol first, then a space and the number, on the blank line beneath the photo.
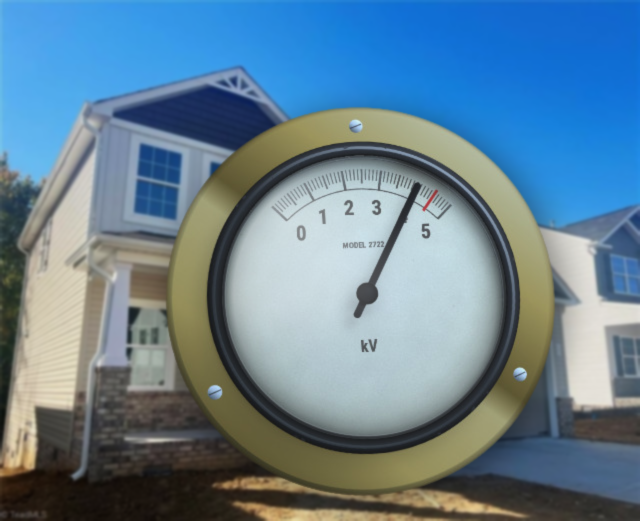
kV 4
